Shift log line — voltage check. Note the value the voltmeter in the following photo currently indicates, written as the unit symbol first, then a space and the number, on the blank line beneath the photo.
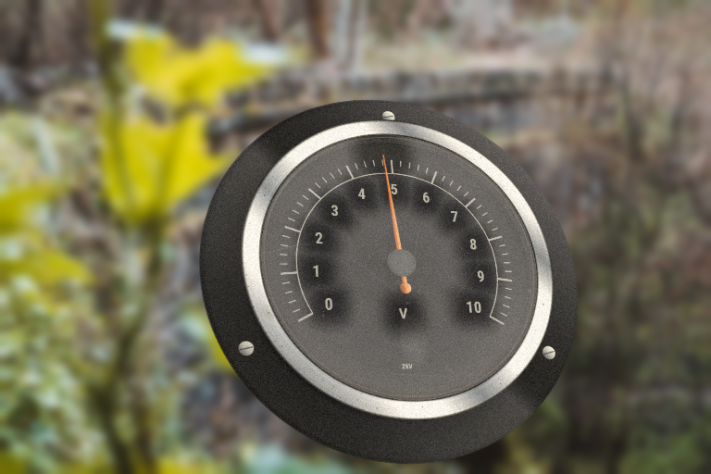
V 4.8
